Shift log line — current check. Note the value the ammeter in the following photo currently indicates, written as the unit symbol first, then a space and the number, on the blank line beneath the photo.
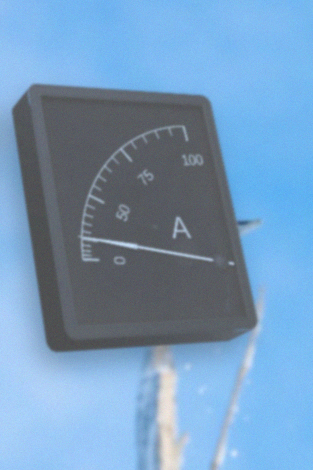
A 25
